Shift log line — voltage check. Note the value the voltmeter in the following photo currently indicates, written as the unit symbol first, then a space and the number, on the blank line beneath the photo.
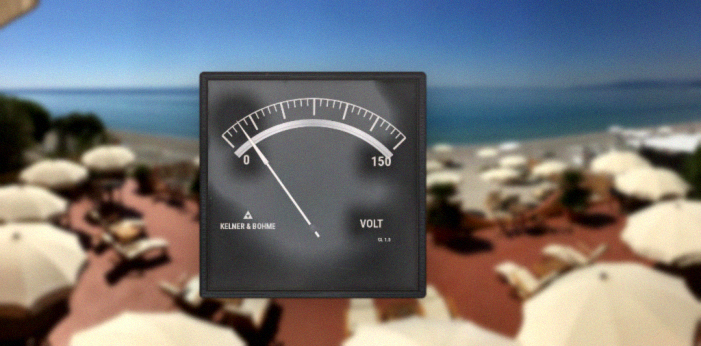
V 15
